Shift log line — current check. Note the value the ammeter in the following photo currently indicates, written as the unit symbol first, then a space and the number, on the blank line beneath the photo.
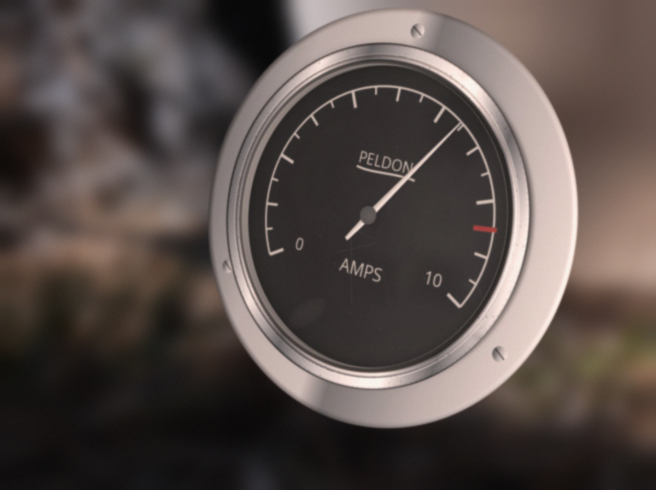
A 6.5
